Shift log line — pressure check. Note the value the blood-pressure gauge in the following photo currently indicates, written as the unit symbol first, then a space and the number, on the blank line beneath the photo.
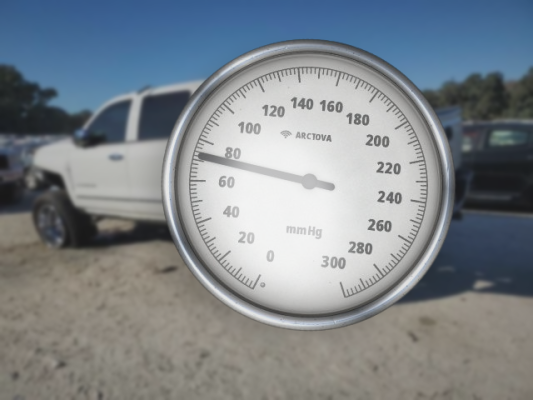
mmHg 72
